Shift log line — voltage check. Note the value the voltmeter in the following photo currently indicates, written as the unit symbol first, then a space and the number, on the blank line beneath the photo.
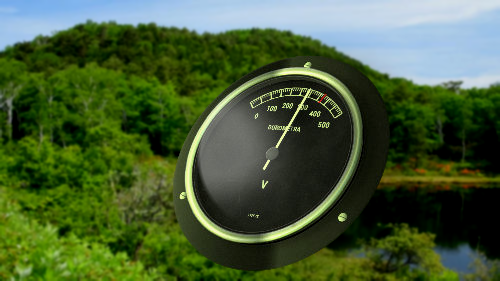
V 300
